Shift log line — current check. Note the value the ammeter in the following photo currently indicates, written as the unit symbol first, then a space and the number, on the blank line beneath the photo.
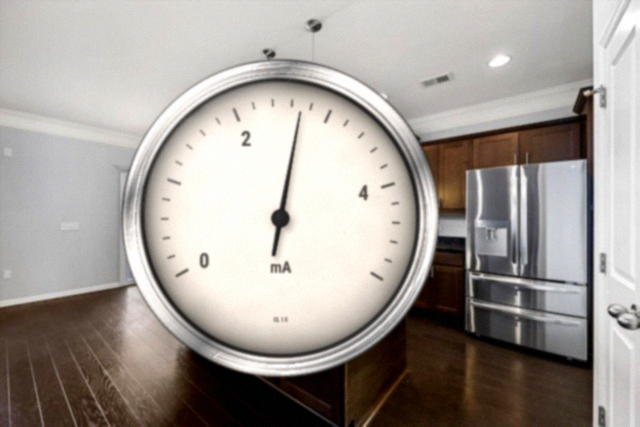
mA 2.7
